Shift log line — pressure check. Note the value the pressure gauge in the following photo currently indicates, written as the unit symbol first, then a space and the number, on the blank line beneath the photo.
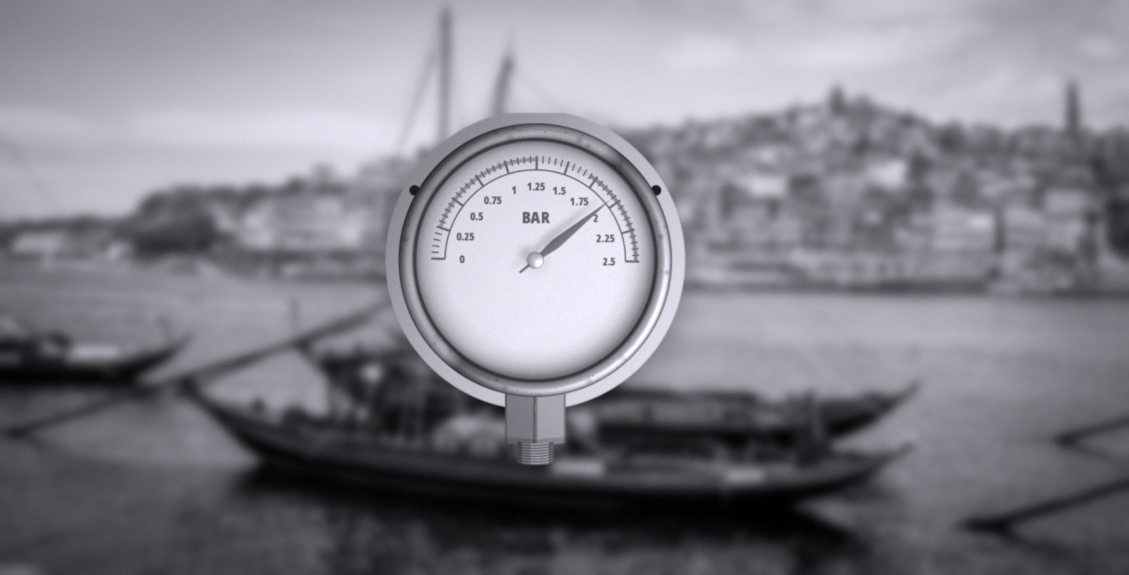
bar 1.95
